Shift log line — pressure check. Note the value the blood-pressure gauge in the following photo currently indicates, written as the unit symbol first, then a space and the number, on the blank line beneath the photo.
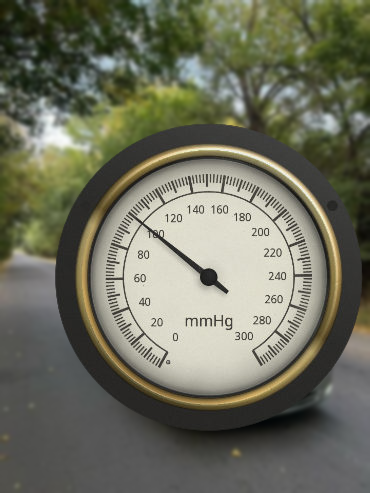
mmHg 100
